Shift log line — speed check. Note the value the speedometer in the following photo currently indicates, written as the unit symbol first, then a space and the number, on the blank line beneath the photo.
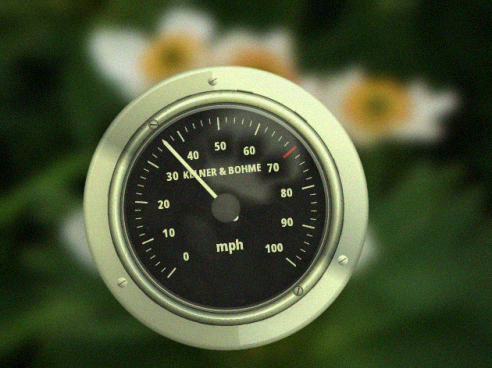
mph 36
